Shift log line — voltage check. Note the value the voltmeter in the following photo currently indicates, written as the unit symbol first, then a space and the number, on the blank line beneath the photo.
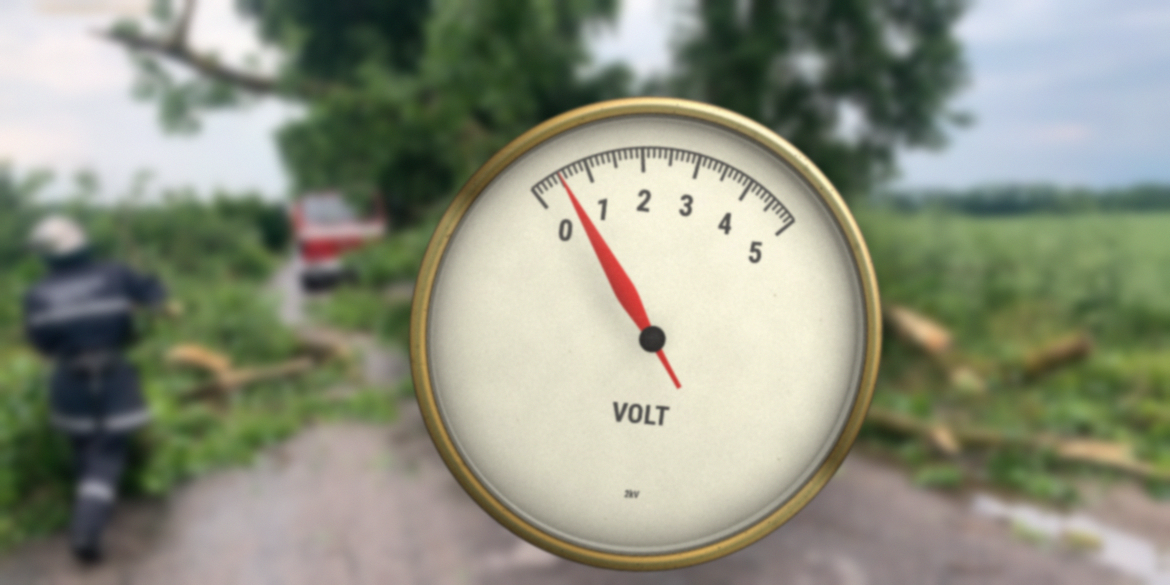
V 0.5
